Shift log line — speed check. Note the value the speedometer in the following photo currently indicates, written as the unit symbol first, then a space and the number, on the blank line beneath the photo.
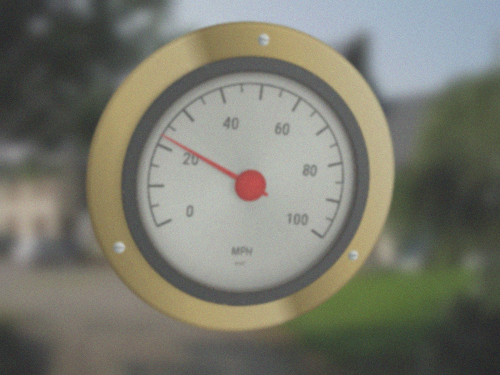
mph 22.5
